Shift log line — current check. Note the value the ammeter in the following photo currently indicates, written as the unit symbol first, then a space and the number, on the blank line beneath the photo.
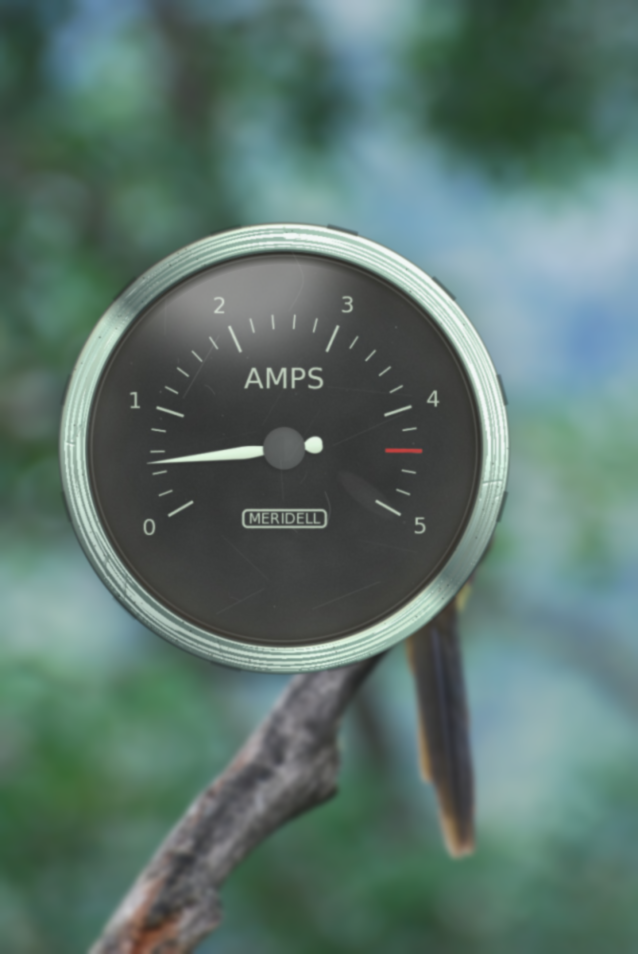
A 0.5
